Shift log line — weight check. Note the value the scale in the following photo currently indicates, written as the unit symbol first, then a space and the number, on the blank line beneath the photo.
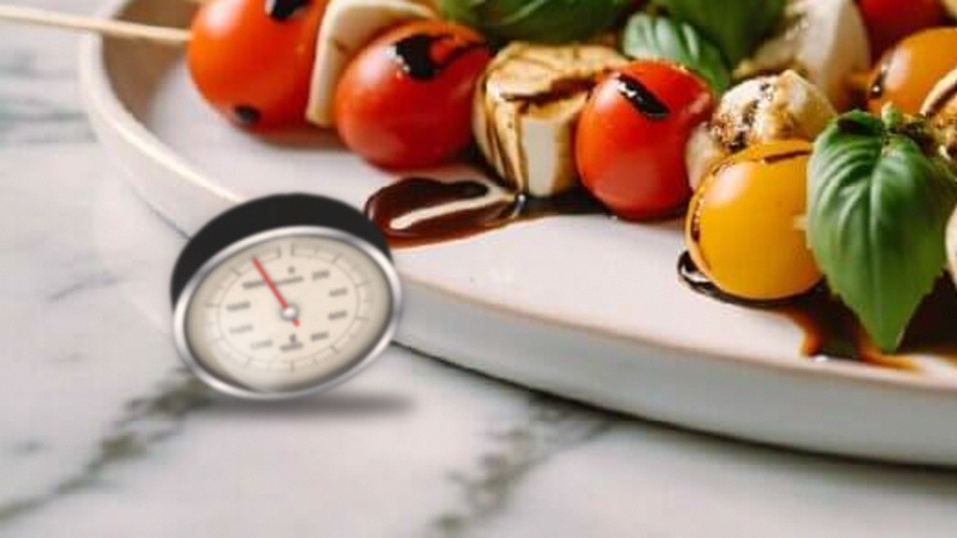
g 1900
